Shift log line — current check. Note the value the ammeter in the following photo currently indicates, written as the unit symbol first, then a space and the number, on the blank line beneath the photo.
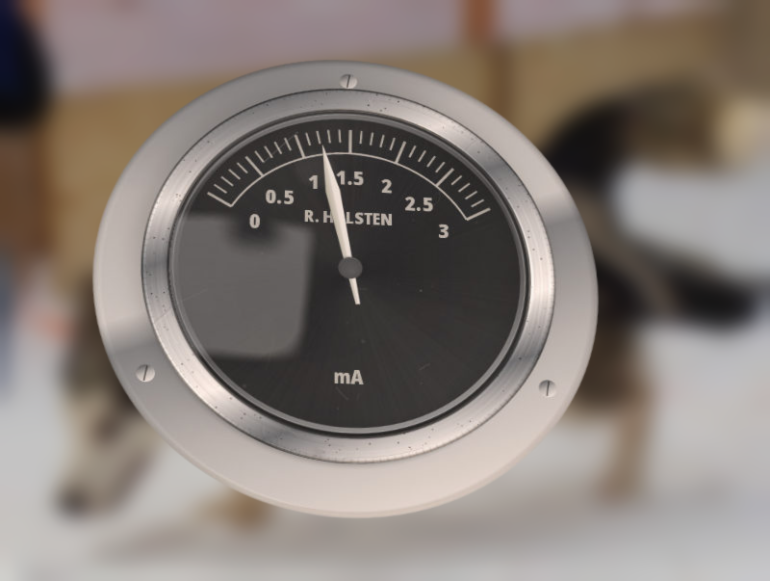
mA 1.2
